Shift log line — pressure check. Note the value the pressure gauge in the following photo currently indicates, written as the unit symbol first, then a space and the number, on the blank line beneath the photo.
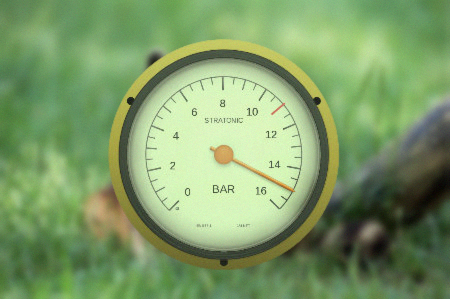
bar 15
